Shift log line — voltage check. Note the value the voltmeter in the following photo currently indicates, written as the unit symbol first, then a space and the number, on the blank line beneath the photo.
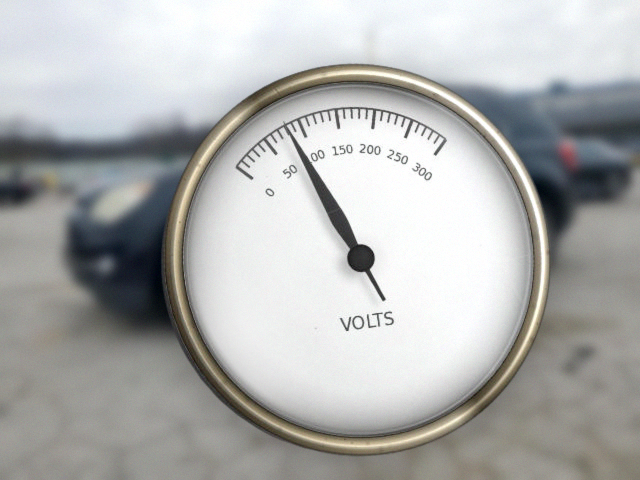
V 80
